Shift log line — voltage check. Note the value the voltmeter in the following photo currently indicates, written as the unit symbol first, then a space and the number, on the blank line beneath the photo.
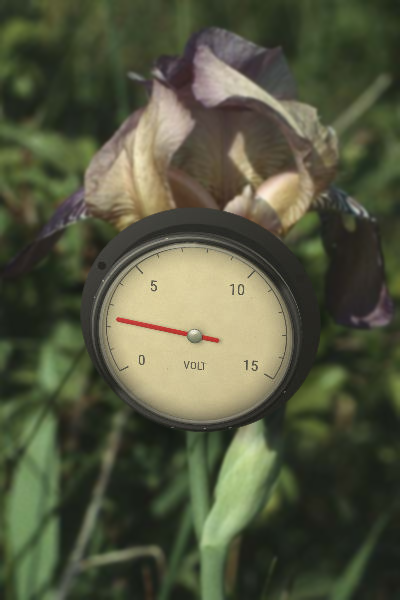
V 2.5
